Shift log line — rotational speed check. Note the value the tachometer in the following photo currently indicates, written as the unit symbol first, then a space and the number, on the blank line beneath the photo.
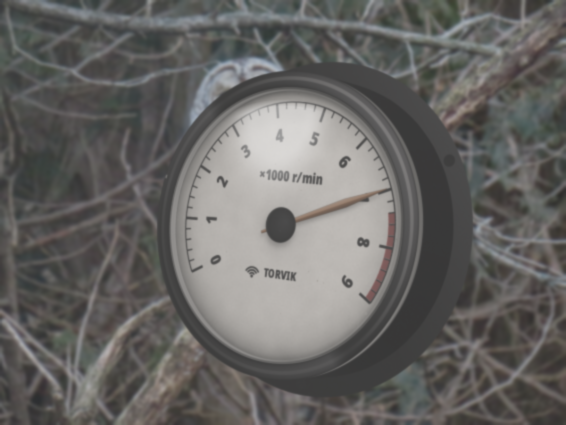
rpm 7000
